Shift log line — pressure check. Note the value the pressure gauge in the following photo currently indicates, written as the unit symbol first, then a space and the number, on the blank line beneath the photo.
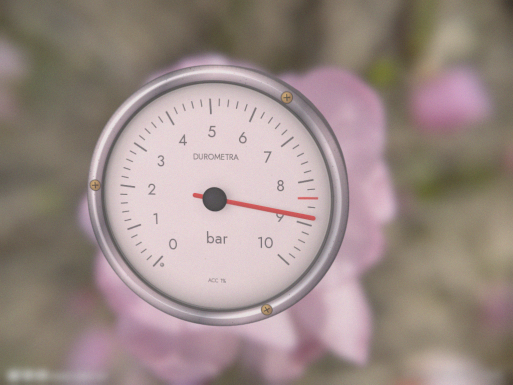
bar 8.8
